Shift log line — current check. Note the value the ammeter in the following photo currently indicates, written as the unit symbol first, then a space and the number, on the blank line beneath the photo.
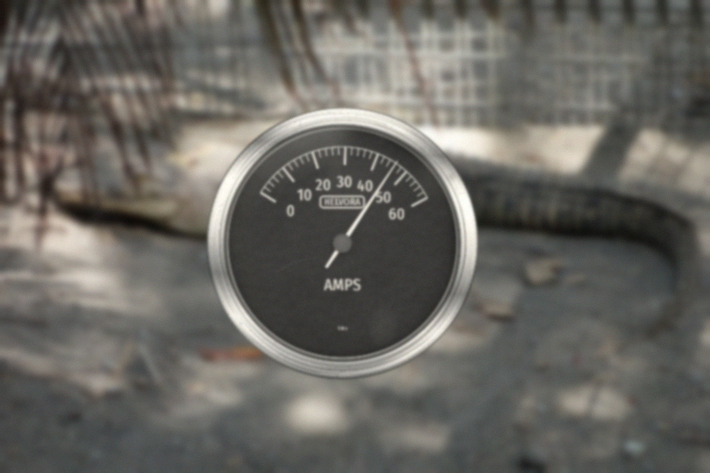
A 46
